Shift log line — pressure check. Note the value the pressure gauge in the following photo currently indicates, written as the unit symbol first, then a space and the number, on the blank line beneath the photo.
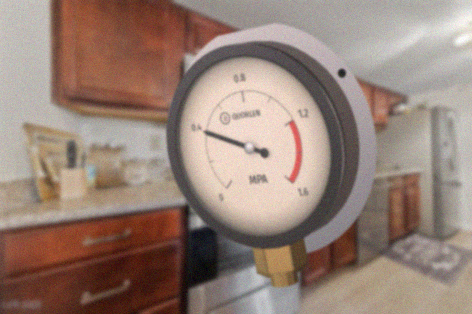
MPa 0.4
